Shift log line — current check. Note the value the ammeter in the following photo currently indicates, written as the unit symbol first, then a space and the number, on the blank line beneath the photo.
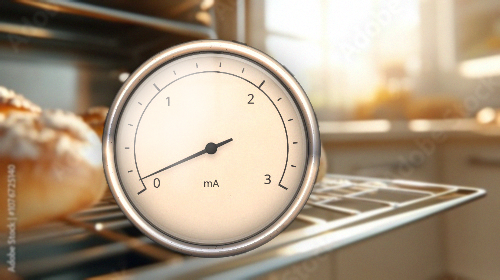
mA 0.1
